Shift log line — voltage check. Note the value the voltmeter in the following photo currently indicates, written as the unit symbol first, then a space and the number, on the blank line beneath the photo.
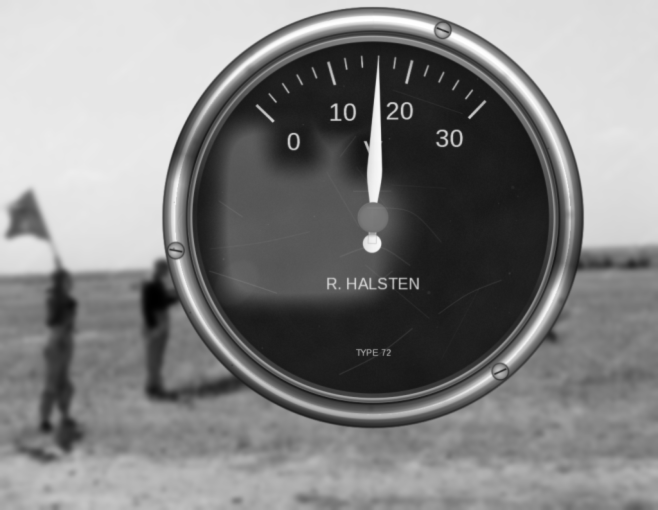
V 16
